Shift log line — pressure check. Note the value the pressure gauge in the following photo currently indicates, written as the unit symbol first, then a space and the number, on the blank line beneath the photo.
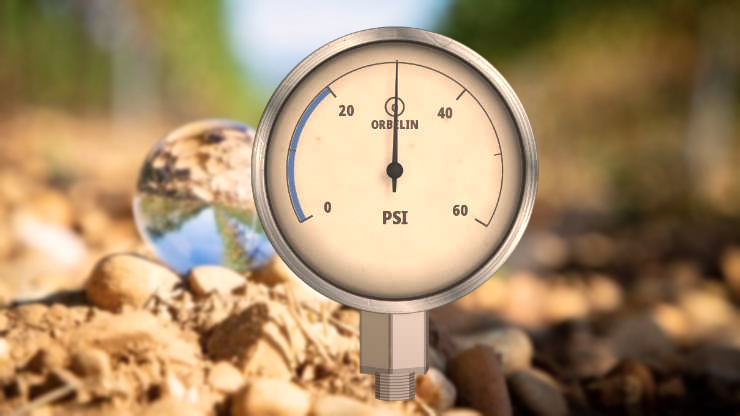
psi 30
